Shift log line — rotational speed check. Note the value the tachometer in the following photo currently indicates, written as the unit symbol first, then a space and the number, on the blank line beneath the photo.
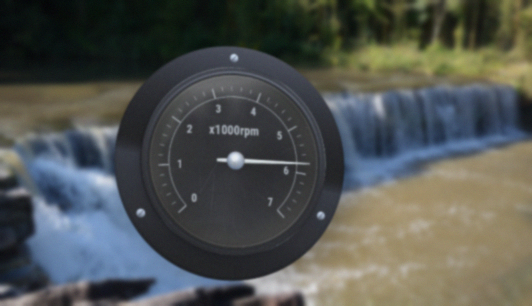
rpm 5800
